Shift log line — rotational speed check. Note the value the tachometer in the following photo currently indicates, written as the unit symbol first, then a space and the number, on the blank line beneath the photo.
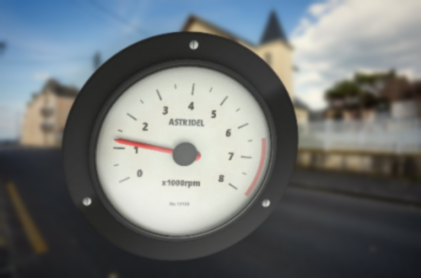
rpm 1250
